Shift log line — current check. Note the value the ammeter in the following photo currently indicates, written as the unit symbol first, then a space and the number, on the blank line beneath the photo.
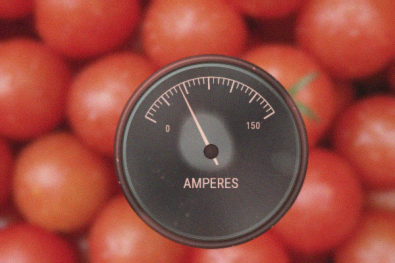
A 45
